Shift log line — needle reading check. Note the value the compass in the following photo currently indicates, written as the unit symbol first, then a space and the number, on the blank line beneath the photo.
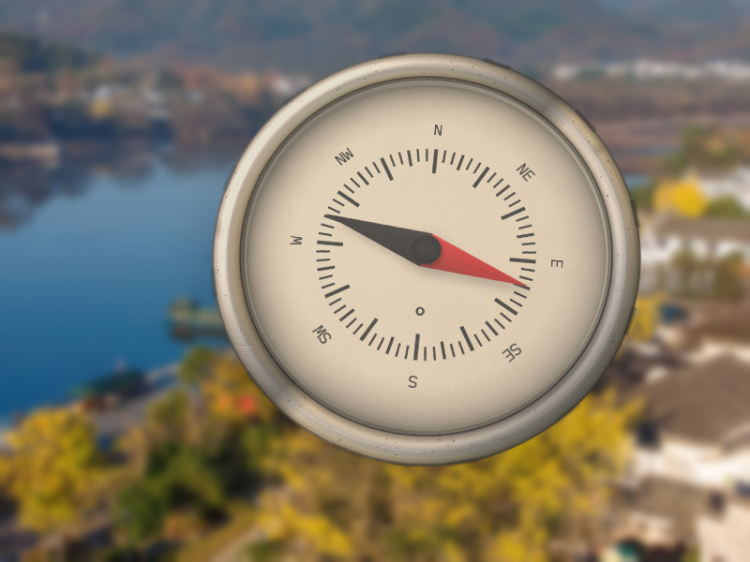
° 105
